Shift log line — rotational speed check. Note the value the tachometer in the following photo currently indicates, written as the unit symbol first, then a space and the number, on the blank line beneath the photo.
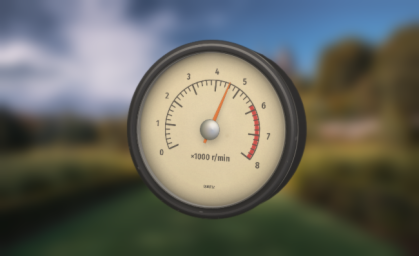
rpm 4600
